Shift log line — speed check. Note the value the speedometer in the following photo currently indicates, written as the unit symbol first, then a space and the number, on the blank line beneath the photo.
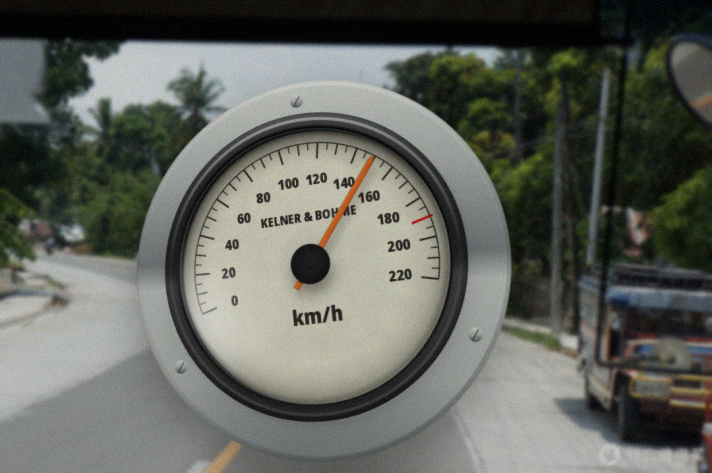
km/h 150
